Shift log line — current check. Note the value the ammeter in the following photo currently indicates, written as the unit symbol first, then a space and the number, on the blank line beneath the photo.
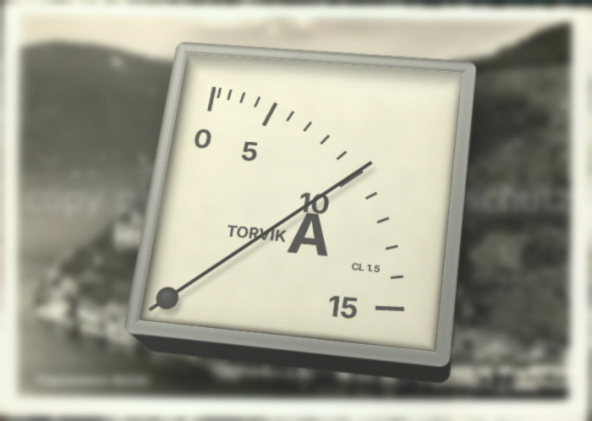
A 10
